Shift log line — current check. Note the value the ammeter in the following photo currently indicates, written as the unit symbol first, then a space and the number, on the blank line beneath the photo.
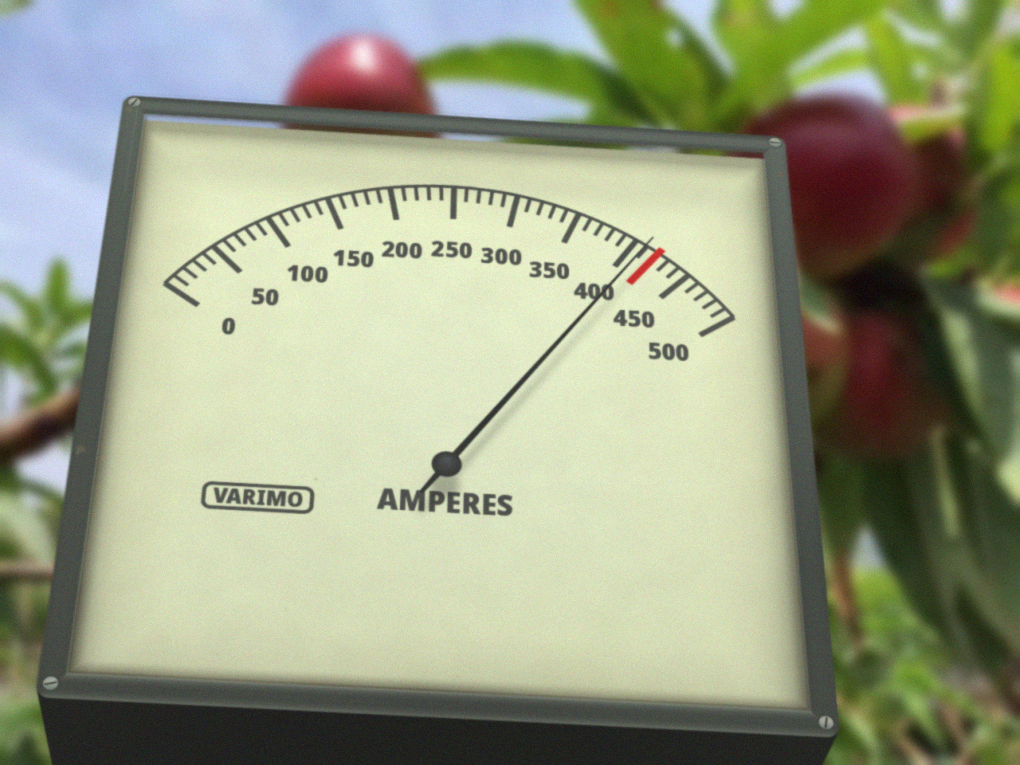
A 410
